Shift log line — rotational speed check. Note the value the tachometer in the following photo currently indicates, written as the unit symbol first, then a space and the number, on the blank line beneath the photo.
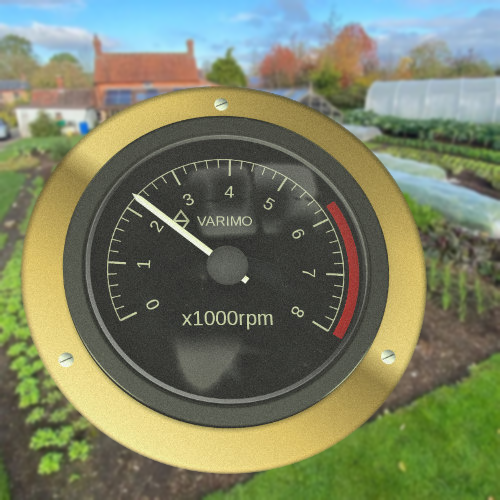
rpm 2200
